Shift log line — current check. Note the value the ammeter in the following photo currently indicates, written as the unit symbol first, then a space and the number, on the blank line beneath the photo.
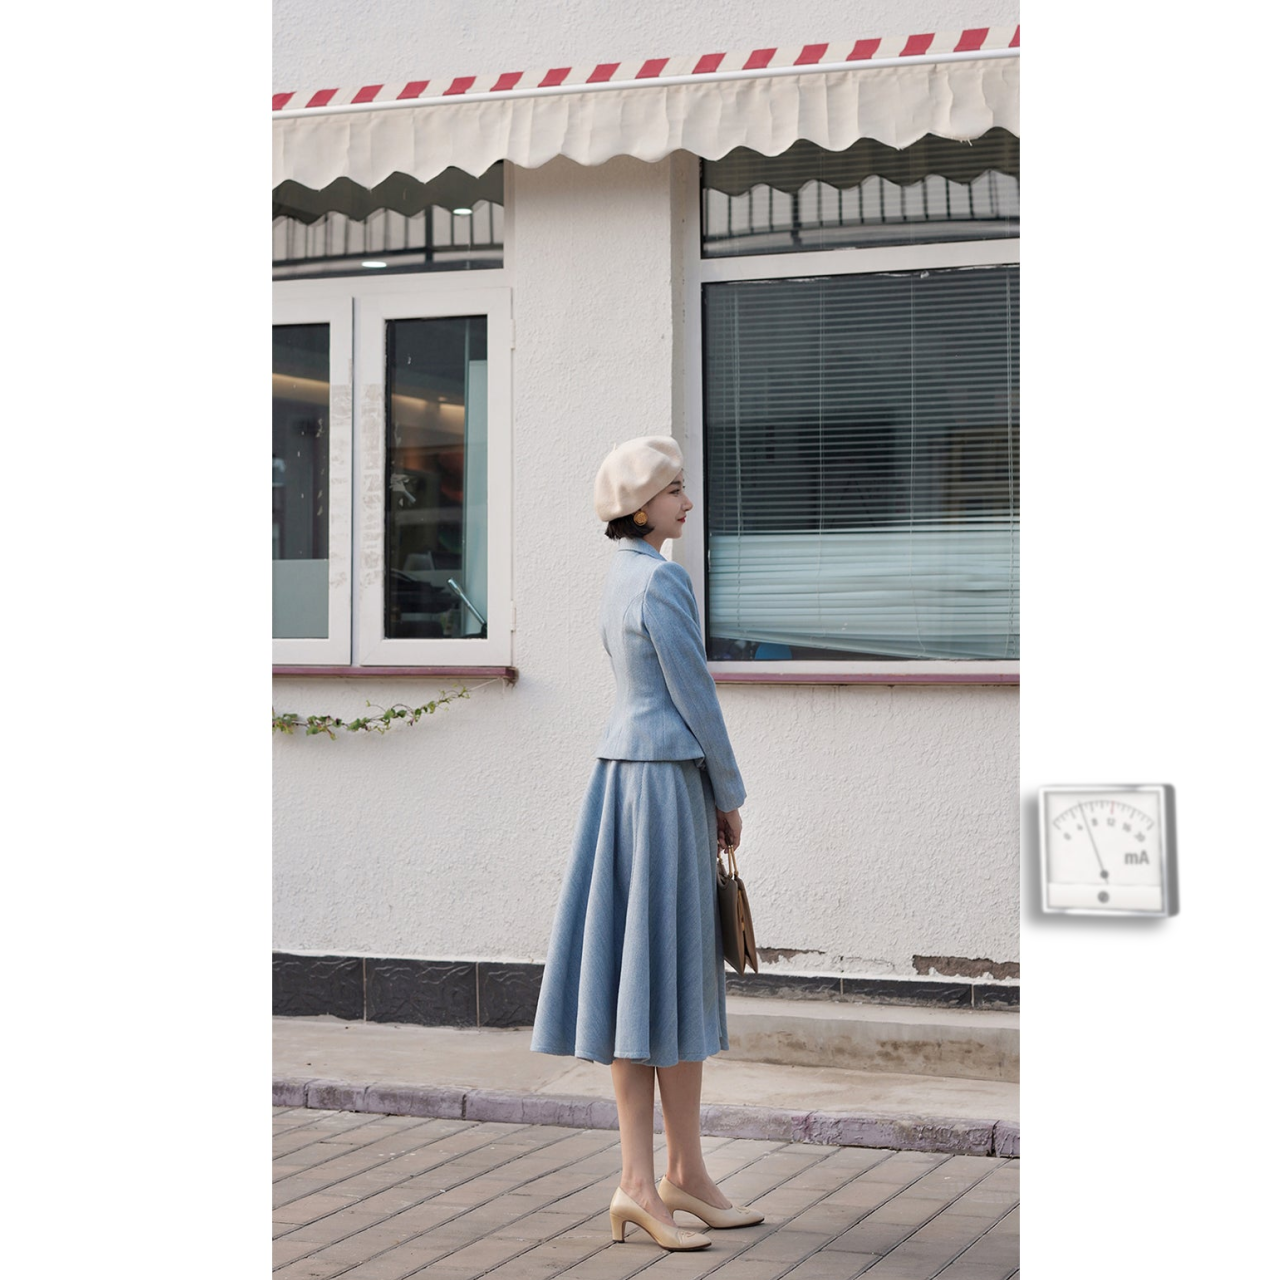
mA 6
